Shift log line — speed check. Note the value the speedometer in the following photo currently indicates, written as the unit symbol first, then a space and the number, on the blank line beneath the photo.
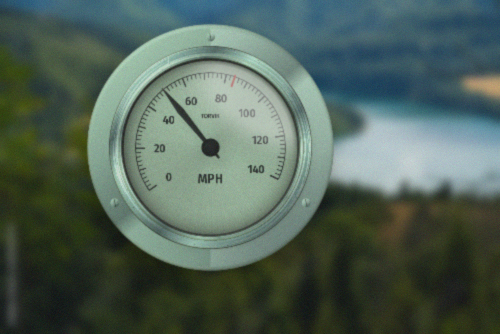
mph 50
